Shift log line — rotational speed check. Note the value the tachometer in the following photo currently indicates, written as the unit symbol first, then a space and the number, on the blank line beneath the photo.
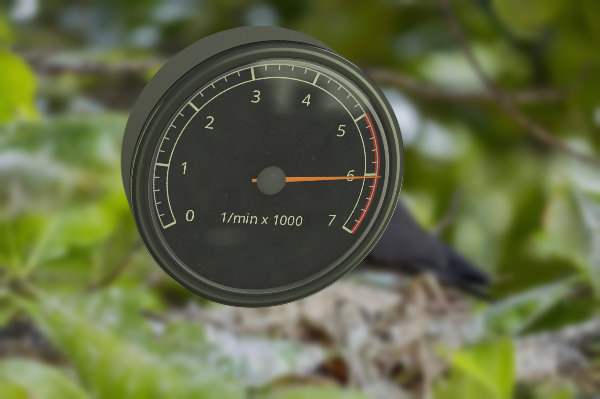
rpm 6000
